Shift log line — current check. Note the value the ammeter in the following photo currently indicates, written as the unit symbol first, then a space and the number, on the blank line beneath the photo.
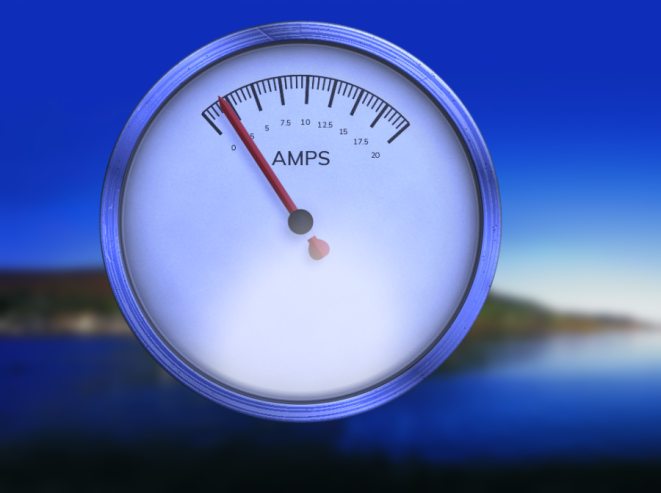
A 2
